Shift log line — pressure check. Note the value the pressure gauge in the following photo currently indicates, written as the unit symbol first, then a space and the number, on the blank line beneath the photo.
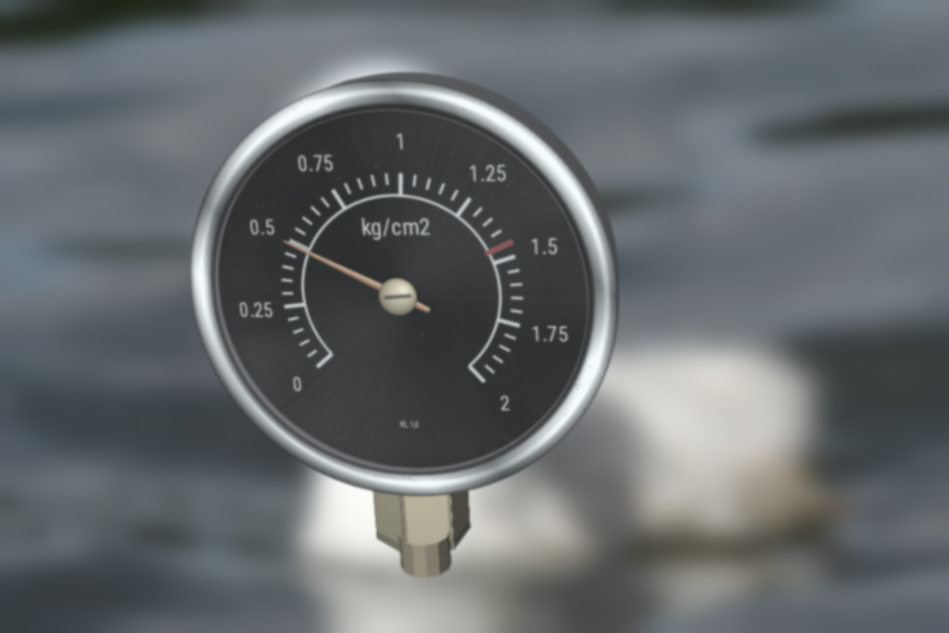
kg/cm² 0.5
